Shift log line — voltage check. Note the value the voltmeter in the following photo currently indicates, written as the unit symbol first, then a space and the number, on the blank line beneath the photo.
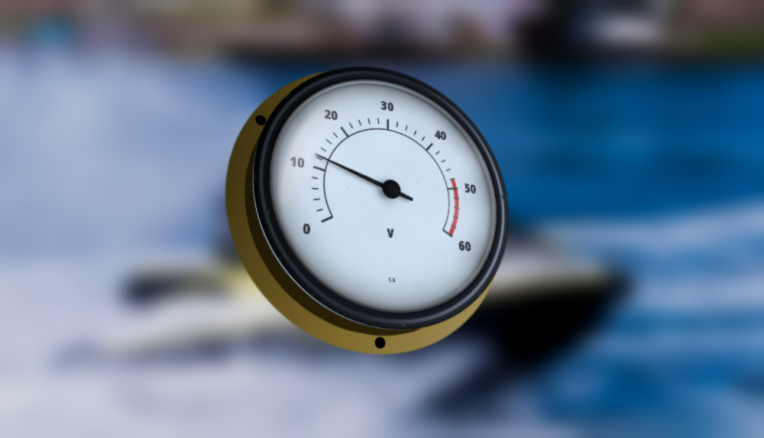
V 12
